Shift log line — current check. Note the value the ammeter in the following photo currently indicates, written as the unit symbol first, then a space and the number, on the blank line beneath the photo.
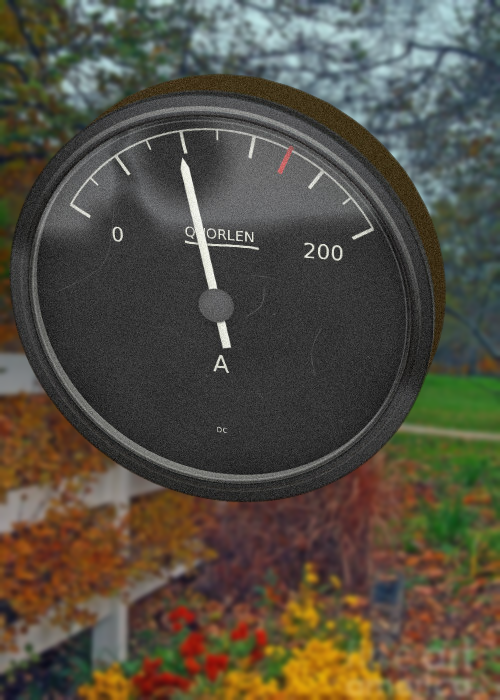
A 80
